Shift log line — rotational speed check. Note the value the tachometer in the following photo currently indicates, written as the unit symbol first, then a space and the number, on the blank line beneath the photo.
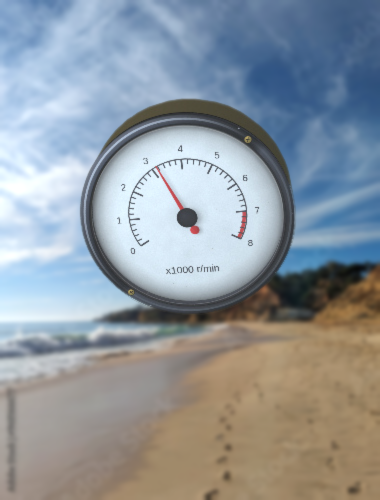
rpm 3200
